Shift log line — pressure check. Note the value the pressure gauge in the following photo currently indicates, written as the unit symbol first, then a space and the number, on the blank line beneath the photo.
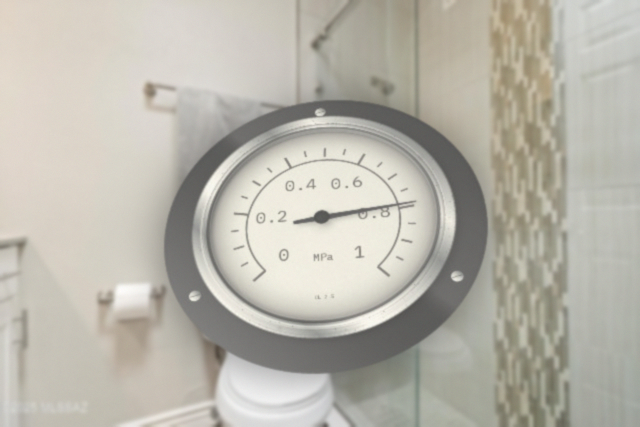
MPa 0.8
